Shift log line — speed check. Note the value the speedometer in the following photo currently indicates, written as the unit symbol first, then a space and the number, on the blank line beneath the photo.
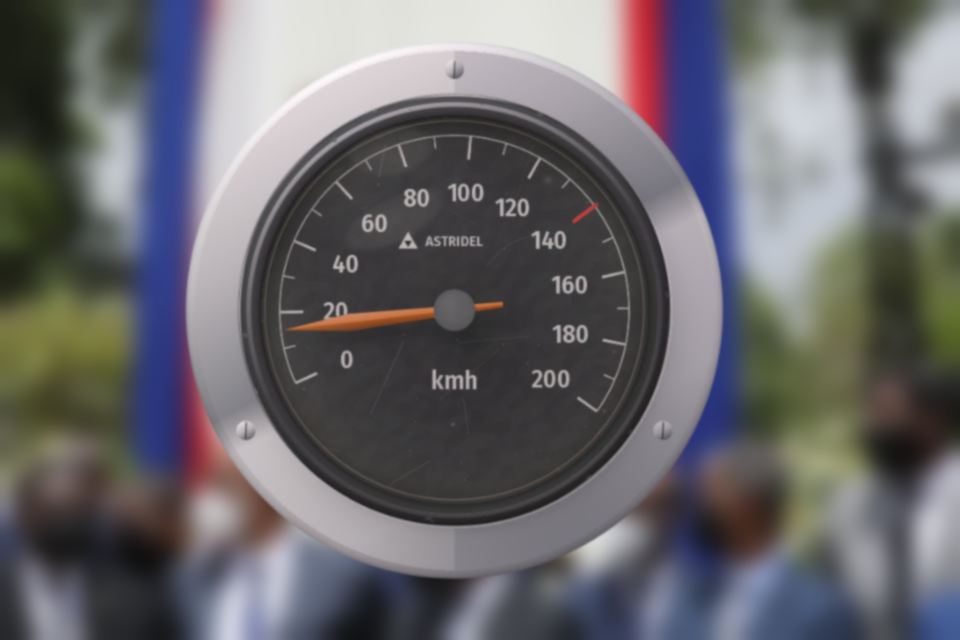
km/h 15
